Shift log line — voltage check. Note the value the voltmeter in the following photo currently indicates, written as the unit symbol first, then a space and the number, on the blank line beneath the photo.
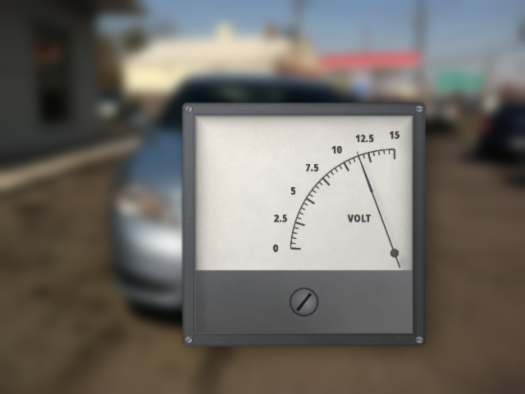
V 11.5
